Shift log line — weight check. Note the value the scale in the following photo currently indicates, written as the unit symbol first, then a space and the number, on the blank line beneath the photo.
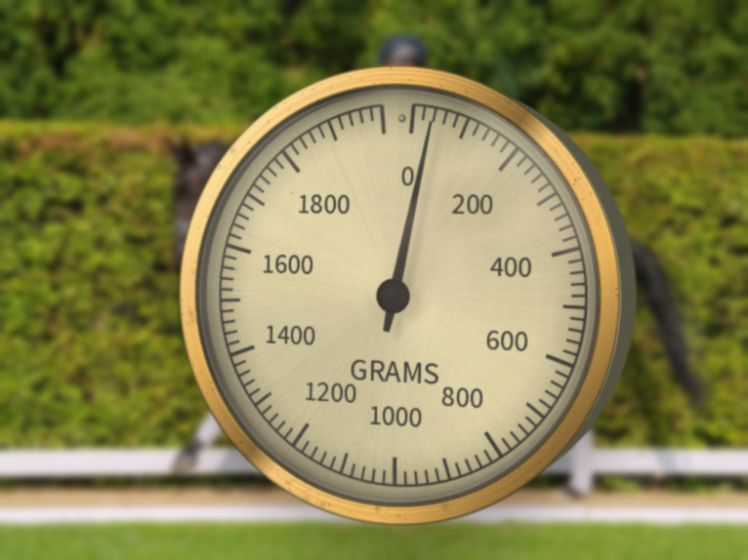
g 40
